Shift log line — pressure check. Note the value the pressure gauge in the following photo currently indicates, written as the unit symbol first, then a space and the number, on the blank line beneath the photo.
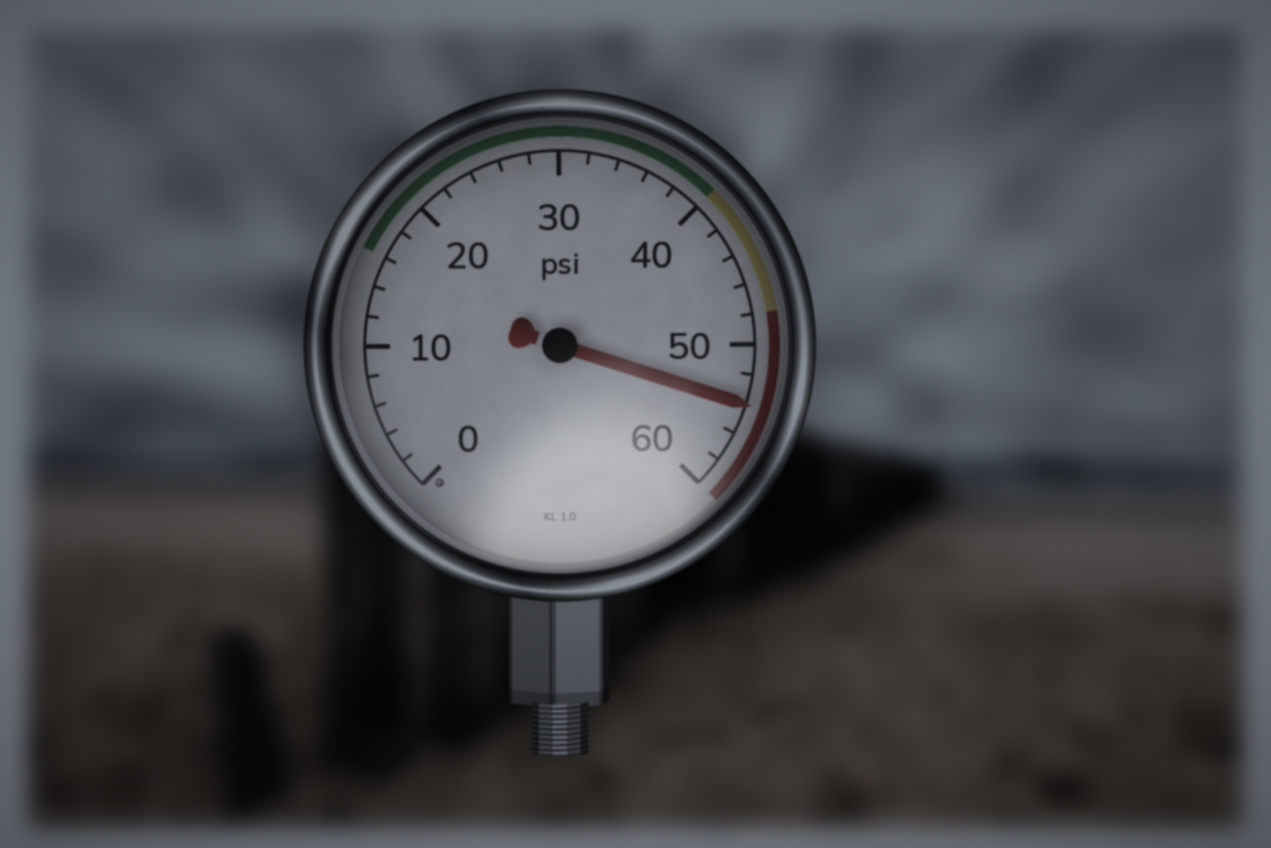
psi 54
